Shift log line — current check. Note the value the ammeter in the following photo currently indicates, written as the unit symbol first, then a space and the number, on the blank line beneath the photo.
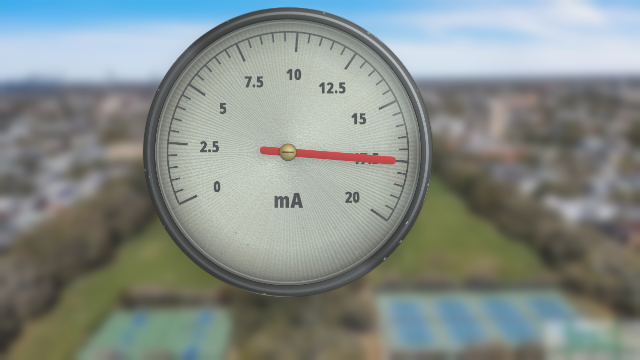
mA 17.5
